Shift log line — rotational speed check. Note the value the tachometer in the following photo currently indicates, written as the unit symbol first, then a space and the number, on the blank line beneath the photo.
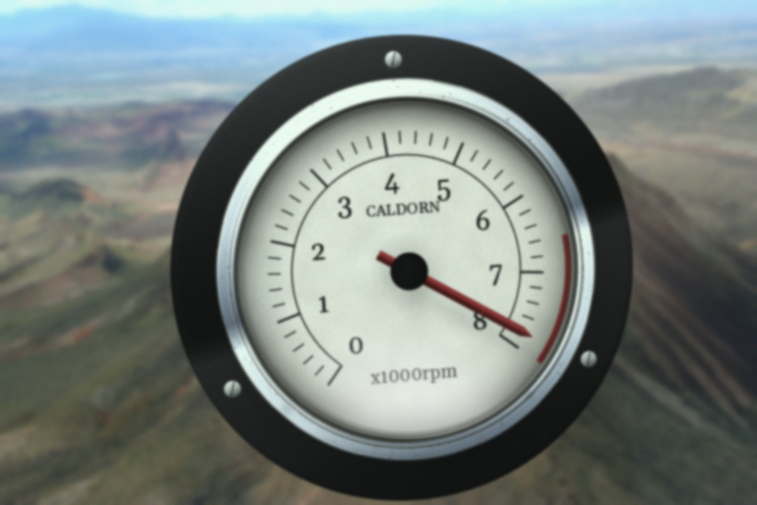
rpm 7800
